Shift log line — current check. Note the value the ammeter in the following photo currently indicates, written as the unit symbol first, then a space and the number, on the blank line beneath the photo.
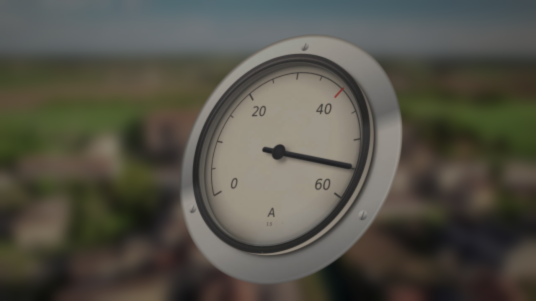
A 55
